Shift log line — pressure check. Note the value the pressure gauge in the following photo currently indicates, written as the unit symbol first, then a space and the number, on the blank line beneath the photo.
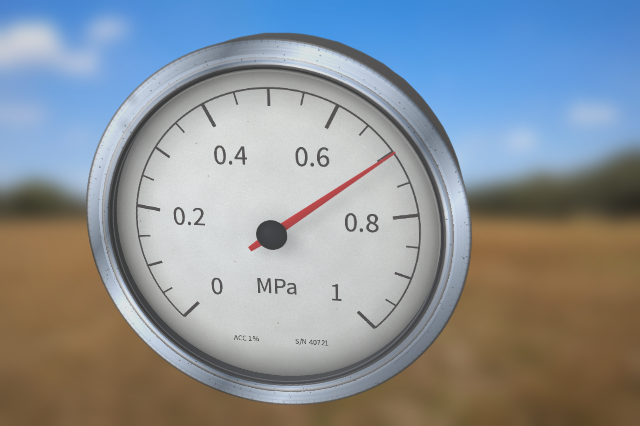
MPa 0.7
